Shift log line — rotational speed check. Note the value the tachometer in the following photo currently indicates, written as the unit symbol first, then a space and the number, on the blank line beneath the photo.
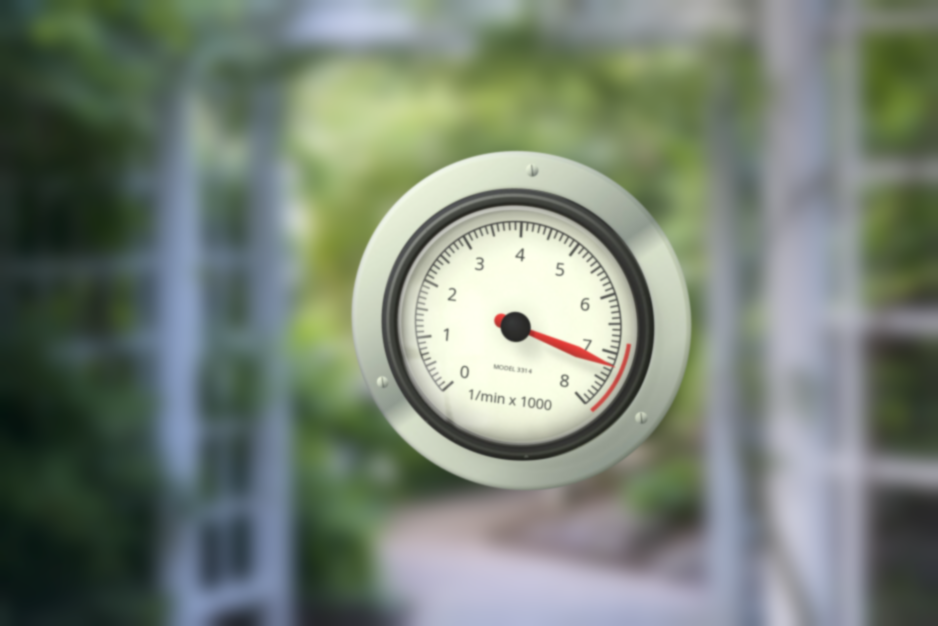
rpm 7200
